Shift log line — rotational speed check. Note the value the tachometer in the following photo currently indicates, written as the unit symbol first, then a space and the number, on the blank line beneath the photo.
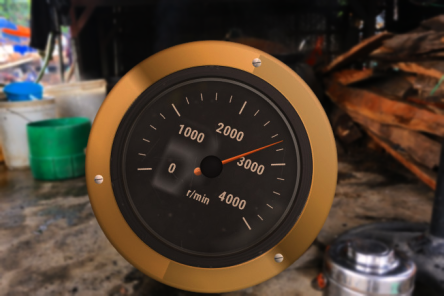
rpm 2700
